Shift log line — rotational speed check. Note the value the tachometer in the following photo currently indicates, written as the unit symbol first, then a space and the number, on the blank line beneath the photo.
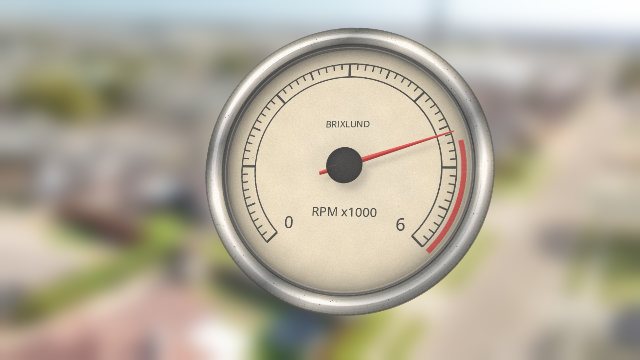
rpm 4600
